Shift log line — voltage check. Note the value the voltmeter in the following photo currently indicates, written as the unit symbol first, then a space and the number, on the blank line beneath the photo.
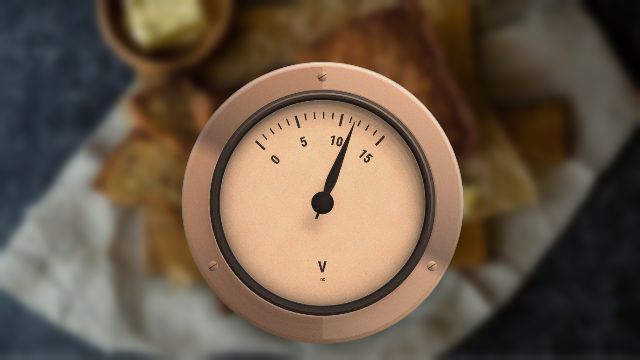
V 11.5
